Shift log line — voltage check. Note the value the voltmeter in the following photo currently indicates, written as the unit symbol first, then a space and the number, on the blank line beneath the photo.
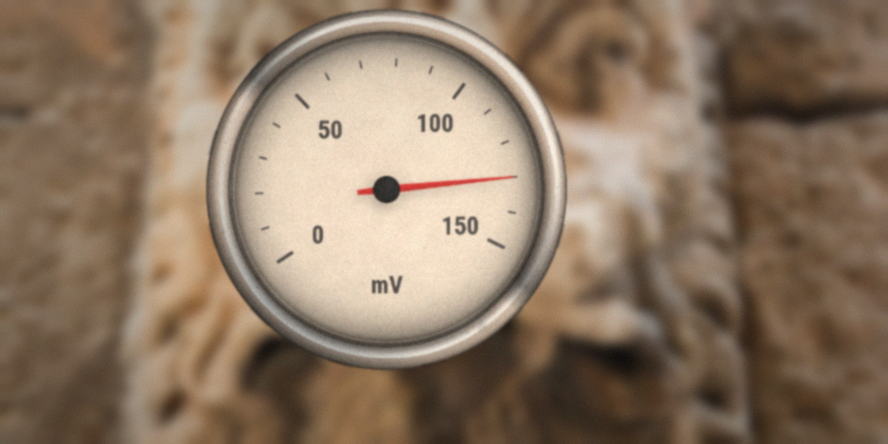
mV 130
